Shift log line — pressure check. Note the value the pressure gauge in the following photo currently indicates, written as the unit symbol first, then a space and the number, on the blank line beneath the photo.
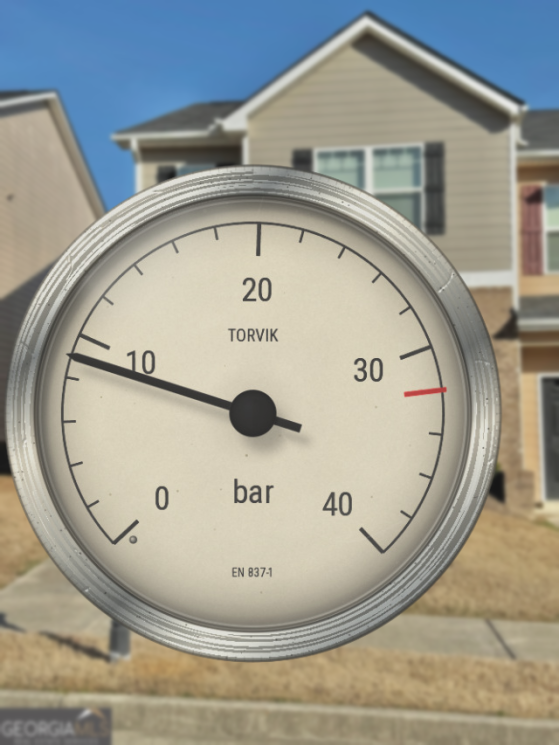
bar 9
